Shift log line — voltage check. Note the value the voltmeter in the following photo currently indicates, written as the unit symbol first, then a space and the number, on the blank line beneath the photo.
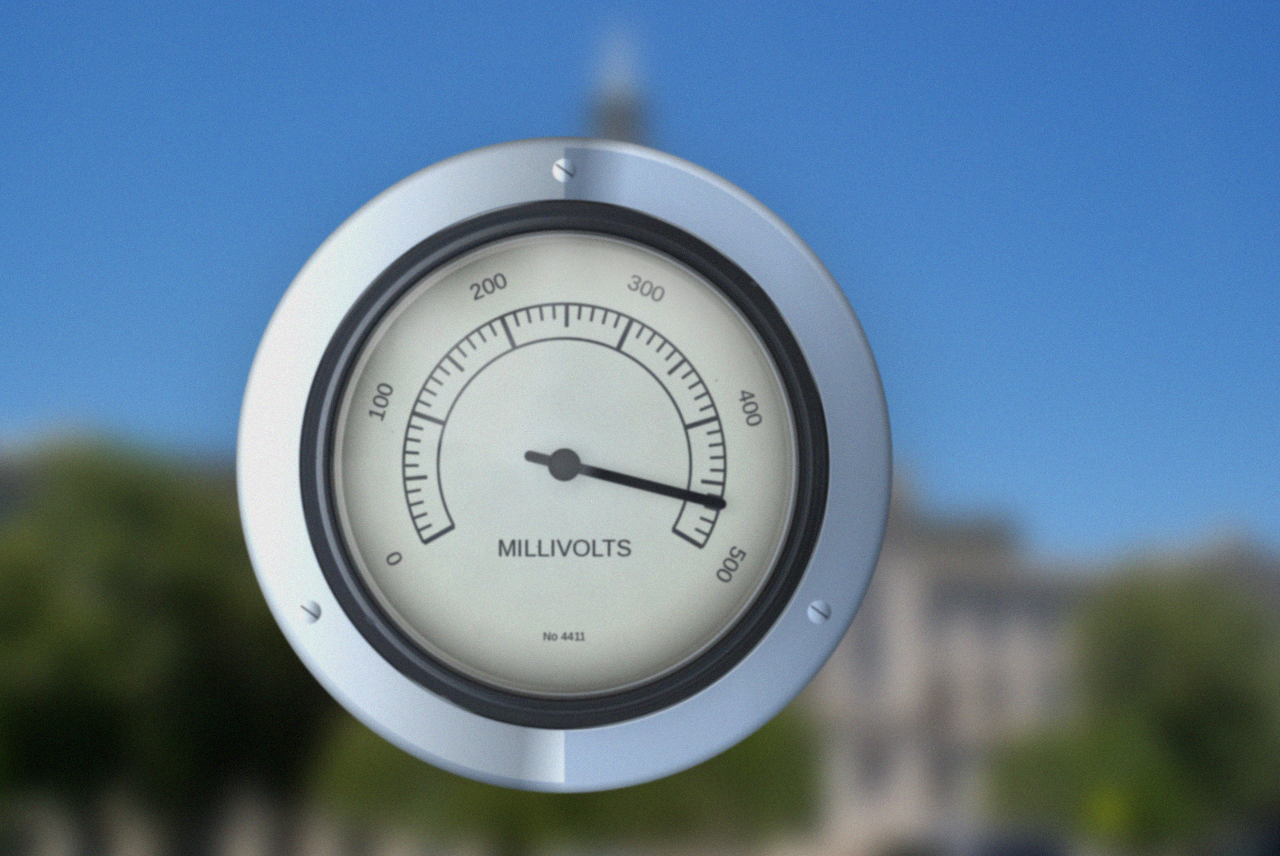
mV 465
